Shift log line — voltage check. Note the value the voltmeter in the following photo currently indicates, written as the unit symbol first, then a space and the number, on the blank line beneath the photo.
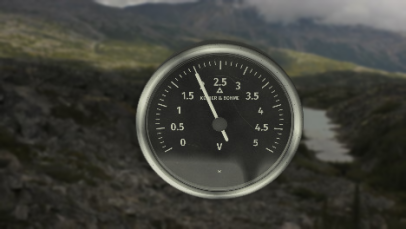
V 2
